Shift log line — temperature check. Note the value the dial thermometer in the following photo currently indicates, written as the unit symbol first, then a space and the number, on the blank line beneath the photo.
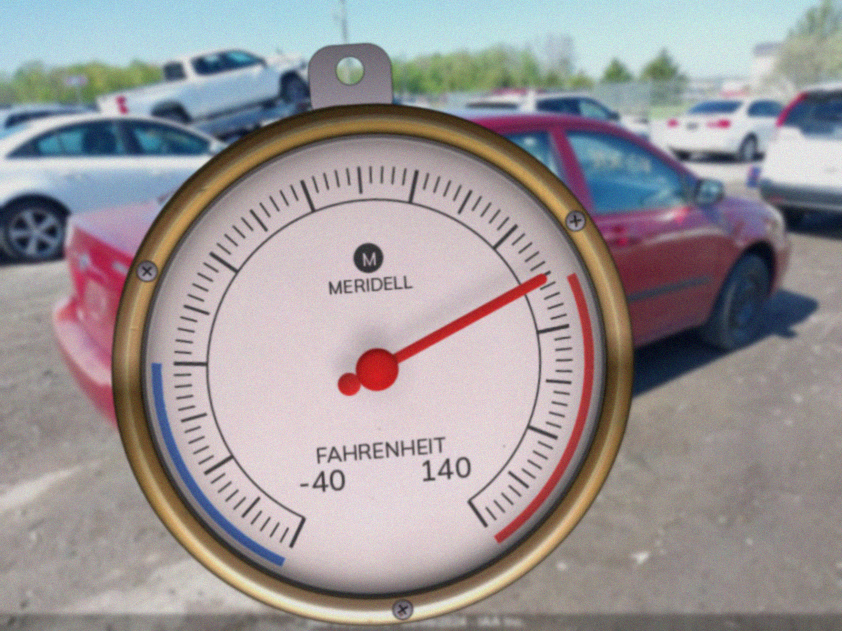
°F 90
